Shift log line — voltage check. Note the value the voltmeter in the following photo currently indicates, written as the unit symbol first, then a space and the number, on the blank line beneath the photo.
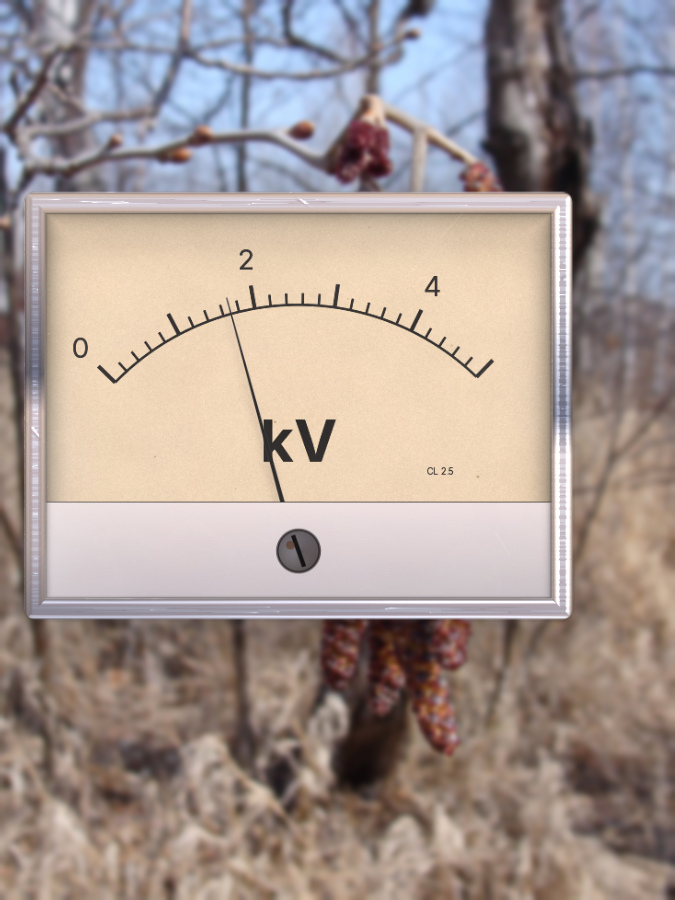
kV 1.7
